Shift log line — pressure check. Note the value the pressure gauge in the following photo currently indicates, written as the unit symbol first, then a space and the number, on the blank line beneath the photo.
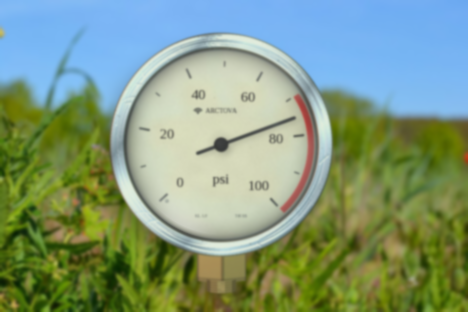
psi 75
